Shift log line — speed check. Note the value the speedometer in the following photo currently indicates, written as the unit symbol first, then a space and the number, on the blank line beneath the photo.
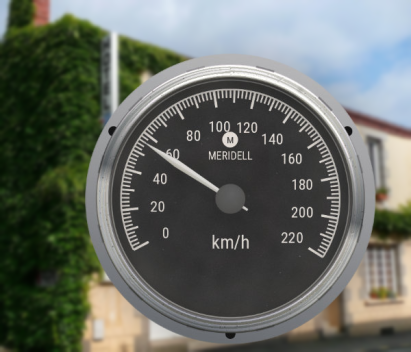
km/h 56
